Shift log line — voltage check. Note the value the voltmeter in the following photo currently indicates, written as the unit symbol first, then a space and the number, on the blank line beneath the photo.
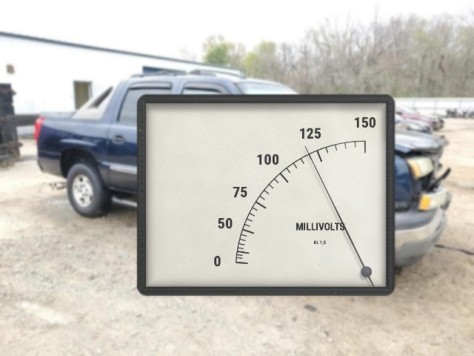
mV 120
